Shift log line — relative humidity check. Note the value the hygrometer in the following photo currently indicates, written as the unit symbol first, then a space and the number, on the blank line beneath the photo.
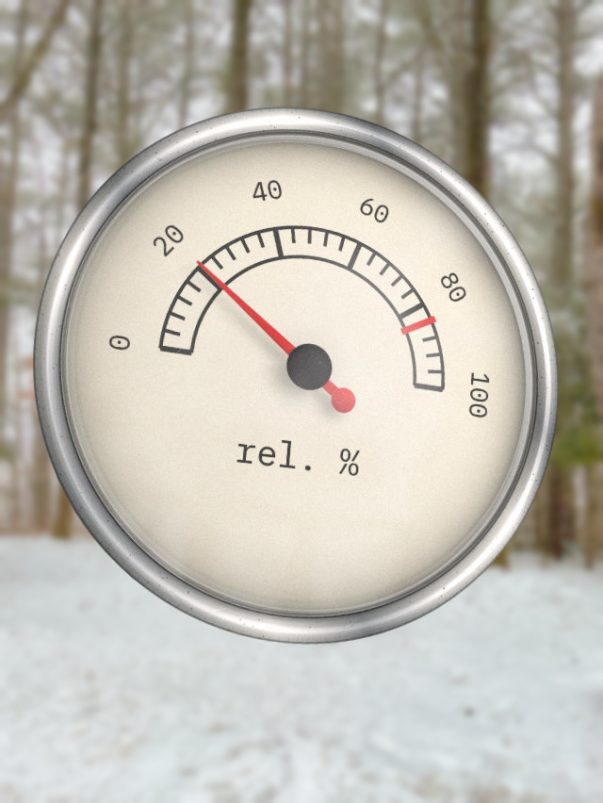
% 20
